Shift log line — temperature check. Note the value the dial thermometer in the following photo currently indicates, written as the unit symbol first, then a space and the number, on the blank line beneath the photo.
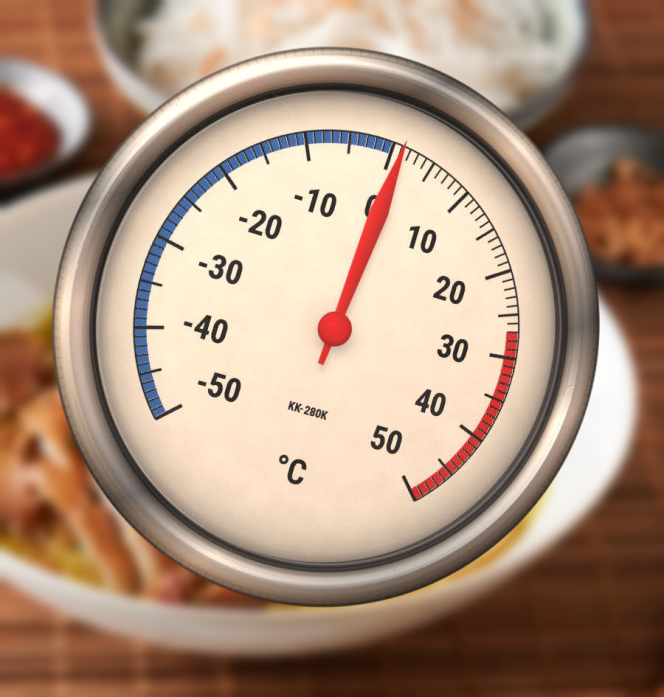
°C 1
